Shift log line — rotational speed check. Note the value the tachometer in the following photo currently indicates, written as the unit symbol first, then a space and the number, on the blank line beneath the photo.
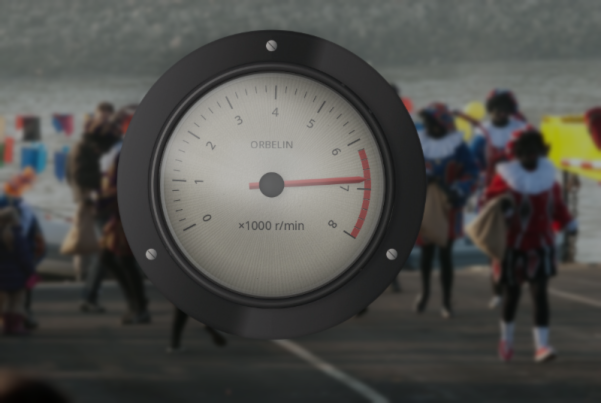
rpm 6800
